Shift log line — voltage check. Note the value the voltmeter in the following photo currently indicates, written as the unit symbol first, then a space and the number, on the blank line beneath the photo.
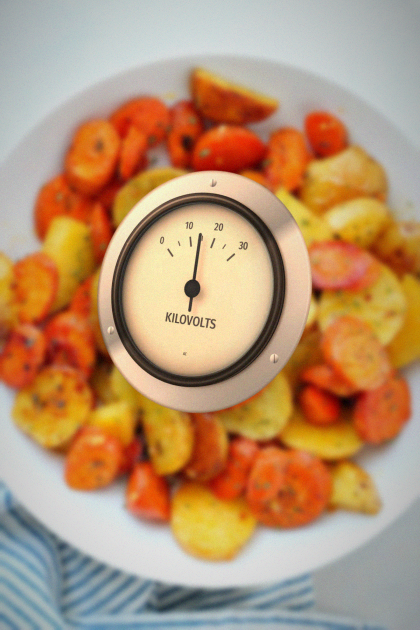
kV 15
